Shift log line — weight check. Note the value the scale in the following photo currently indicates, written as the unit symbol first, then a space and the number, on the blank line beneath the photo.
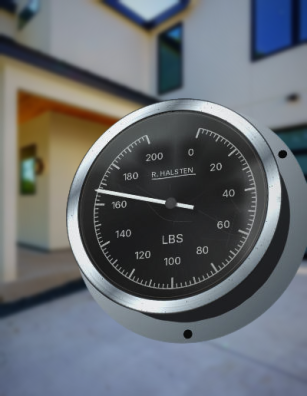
lb 166
